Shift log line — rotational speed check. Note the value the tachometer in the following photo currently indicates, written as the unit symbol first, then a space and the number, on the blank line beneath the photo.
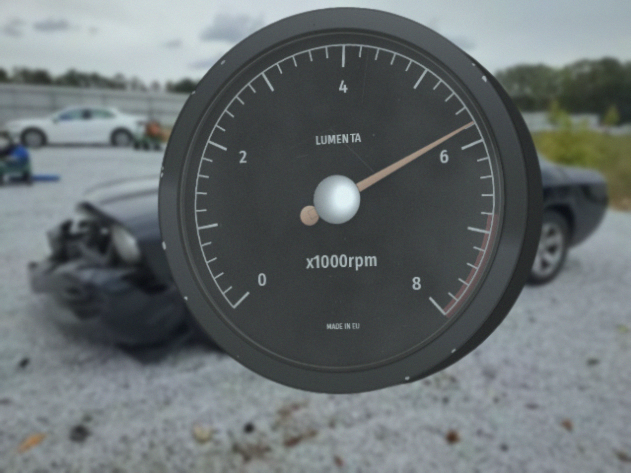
rpm 5800
